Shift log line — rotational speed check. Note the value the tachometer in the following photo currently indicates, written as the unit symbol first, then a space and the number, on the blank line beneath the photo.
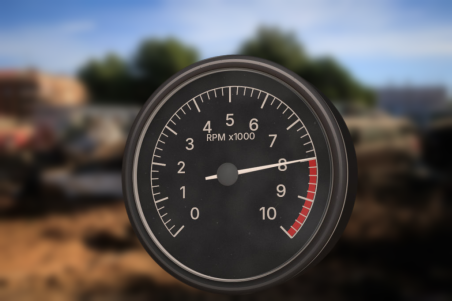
rpm 8000
